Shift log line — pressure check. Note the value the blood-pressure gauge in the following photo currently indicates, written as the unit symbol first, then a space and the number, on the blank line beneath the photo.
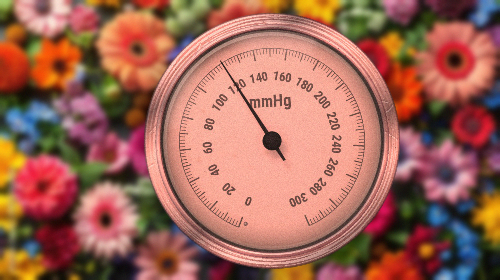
mmHg 120
